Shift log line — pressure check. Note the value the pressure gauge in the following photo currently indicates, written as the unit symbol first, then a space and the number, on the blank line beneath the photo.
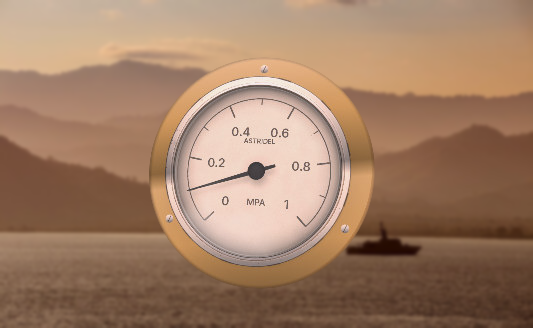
MPa 0.1
